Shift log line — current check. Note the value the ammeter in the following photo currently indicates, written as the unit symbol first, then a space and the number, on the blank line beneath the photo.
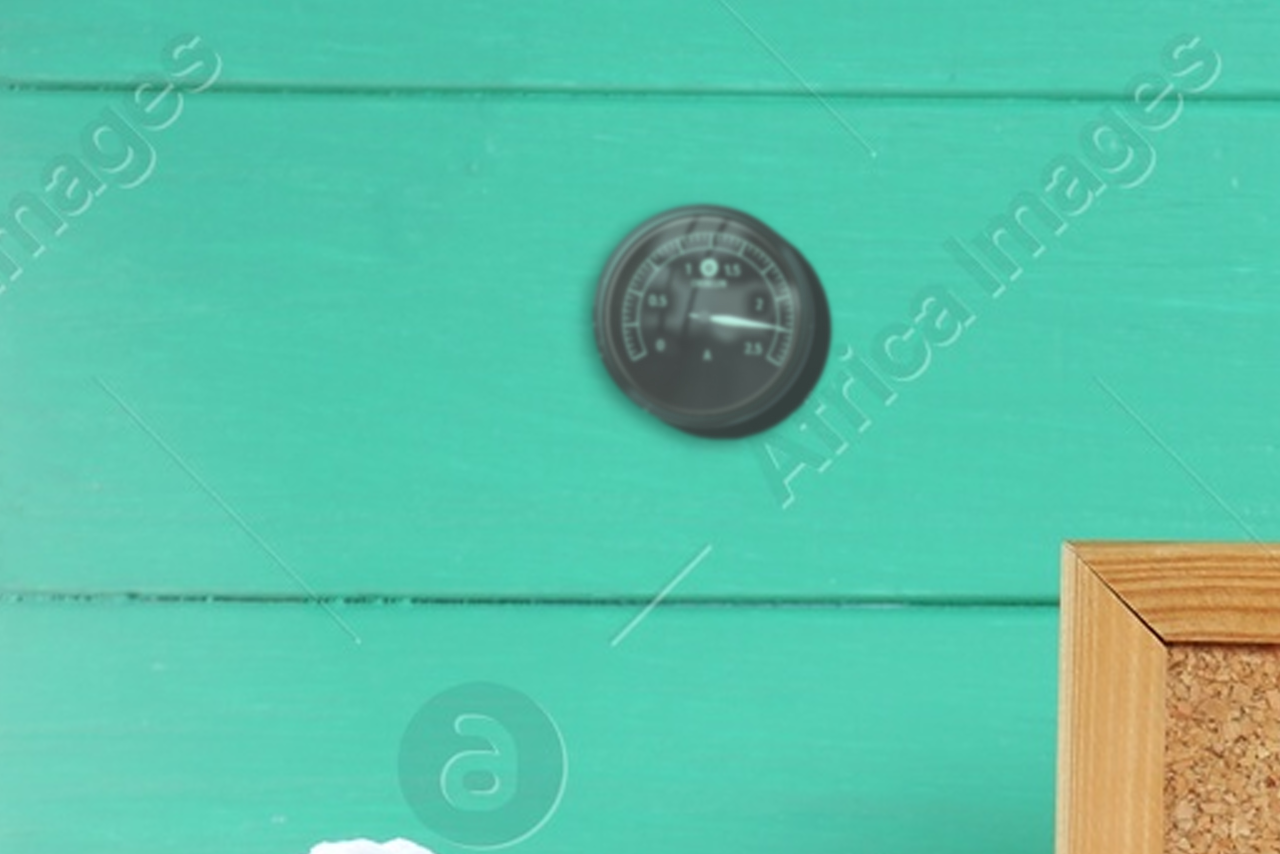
A 2.25
